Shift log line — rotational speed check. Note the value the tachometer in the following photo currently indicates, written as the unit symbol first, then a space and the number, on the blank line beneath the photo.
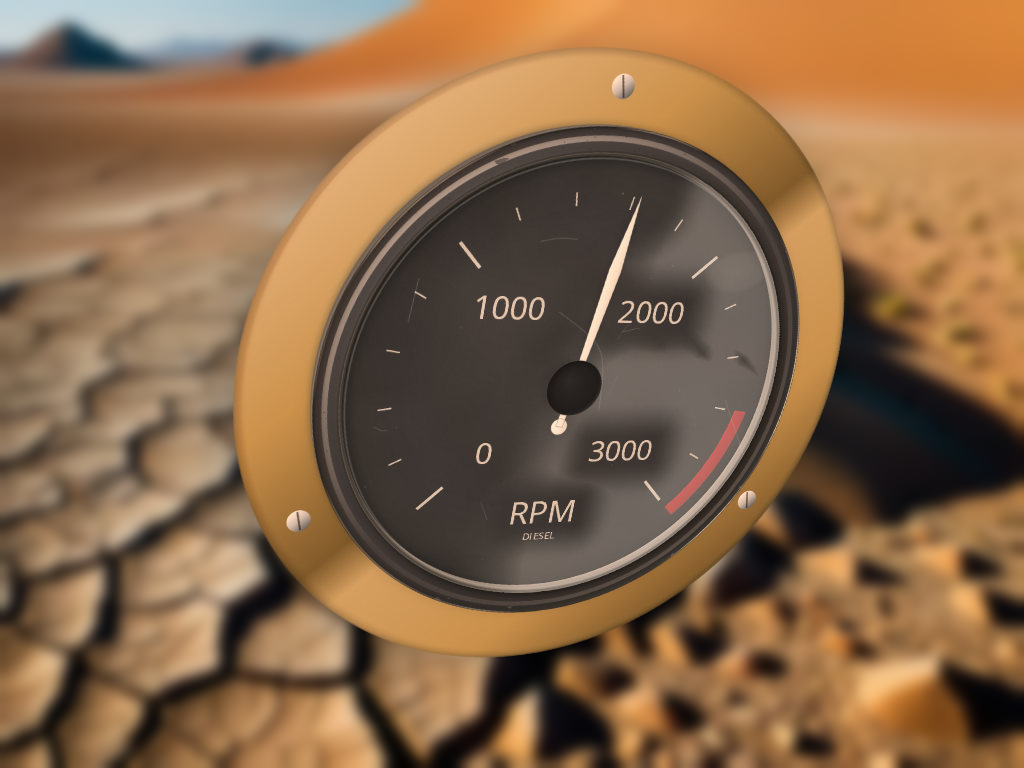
rpm 1600
